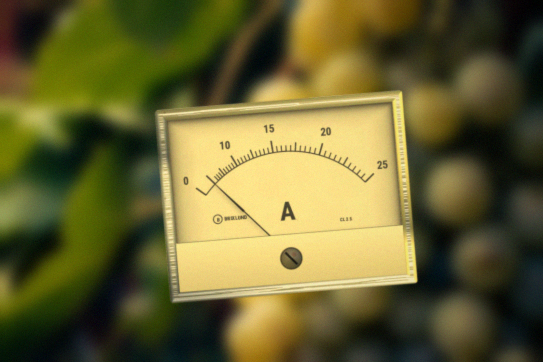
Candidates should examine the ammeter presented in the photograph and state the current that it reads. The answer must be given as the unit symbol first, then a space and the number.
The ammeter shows A 5
